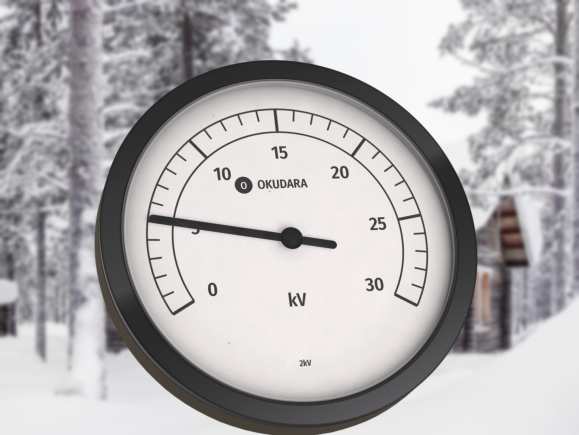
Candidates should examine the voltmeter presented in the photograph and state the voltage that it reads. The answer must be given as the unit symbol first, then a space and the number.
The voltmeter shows kV 5
